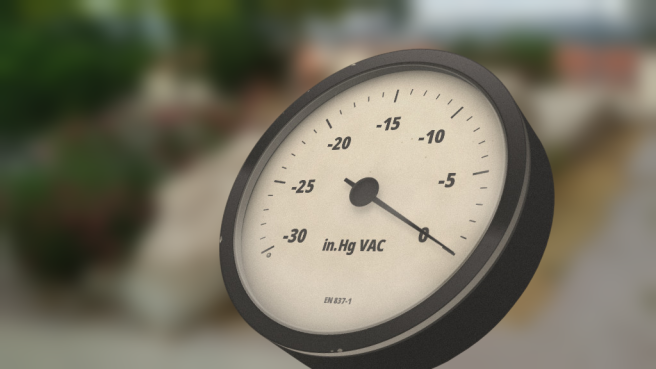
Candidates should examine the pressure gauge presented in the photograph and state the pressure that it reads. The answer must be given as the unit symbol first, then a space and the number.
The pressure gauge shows inHg 0
